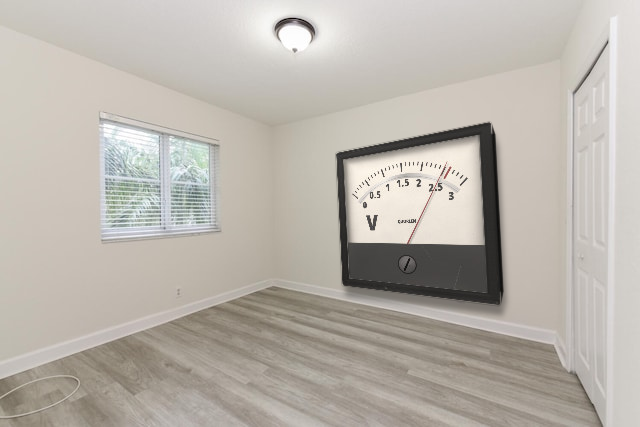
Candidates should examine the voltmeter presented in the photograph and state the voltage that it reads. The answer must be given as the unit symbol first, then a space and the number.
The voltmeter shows V 2.5
